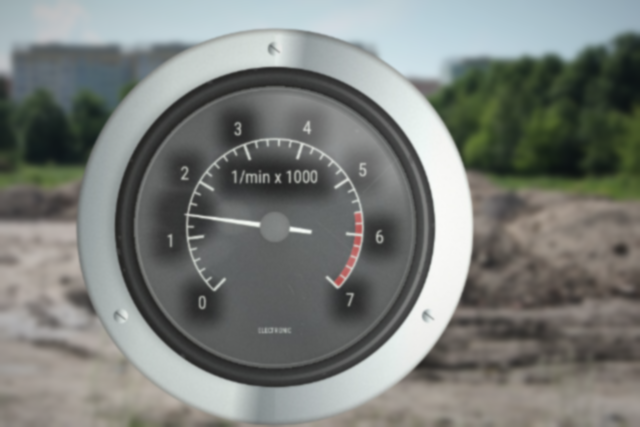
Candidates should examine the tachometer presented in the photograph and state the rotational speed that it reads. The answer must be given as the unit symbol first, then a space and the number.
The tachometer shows rpm 1400
